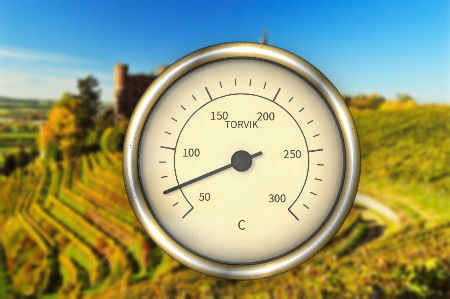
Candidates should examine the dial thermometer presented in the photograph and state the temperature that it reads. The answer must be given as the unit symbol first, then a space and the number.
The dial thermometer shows °C 70
